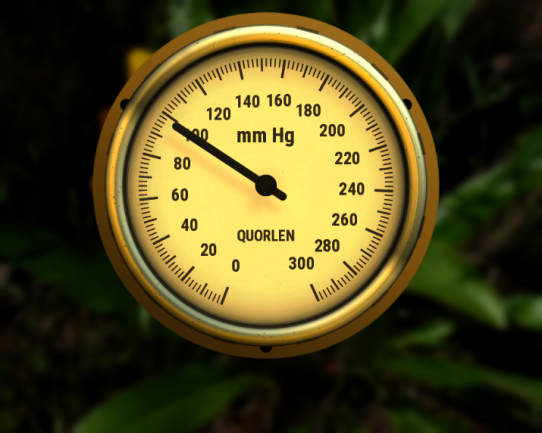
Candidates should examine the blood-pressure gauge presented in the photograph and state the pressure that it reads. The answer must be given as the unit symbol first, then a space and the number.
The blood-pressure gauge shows mmHg 98
